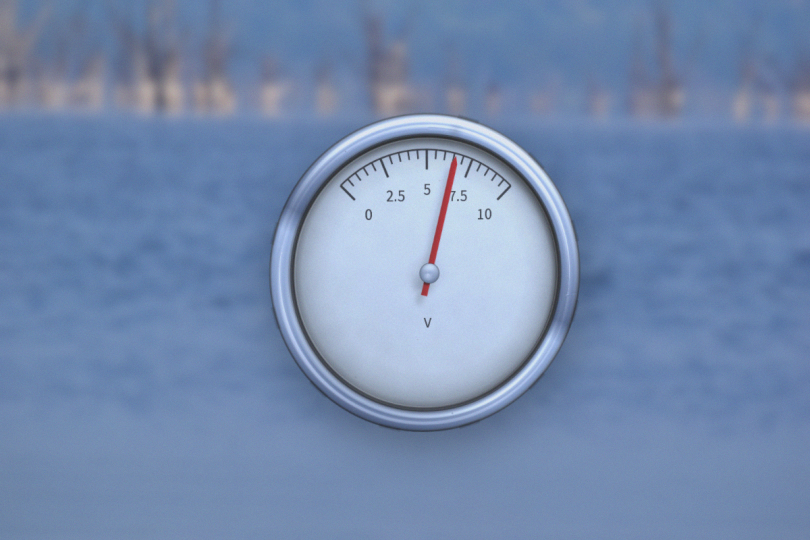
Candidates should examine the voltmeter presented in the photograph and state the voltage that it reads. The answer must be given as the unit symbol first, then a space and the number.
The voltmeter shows V 6.5
